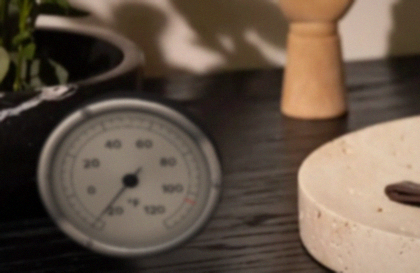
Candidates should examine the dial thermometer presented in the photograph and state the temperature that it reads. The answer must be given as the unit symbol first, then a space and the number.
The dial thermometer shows °F -16
